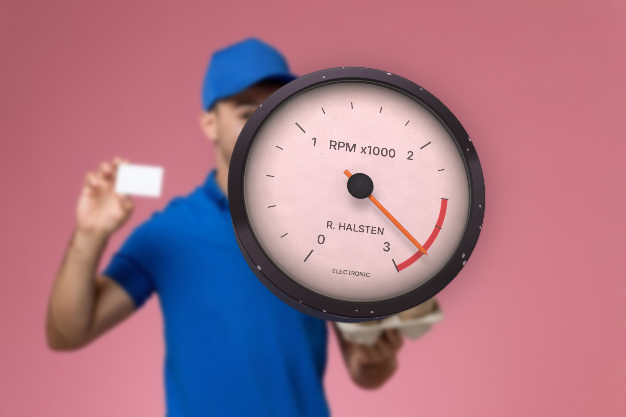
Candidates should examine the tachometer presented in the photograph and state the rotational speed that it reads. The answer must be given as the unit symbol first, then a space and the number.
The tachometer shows rpm 2800
